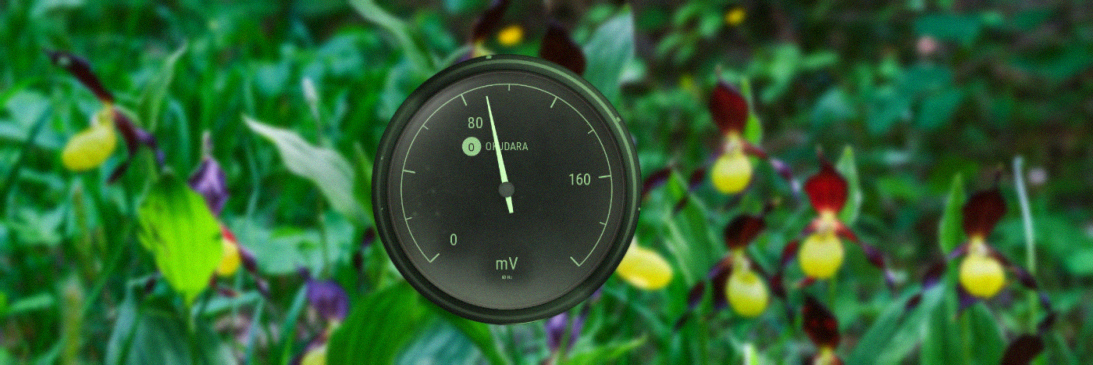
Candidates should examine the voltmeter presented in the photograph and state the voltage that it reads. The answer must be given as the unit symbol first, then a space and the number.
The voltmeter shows mV 90
